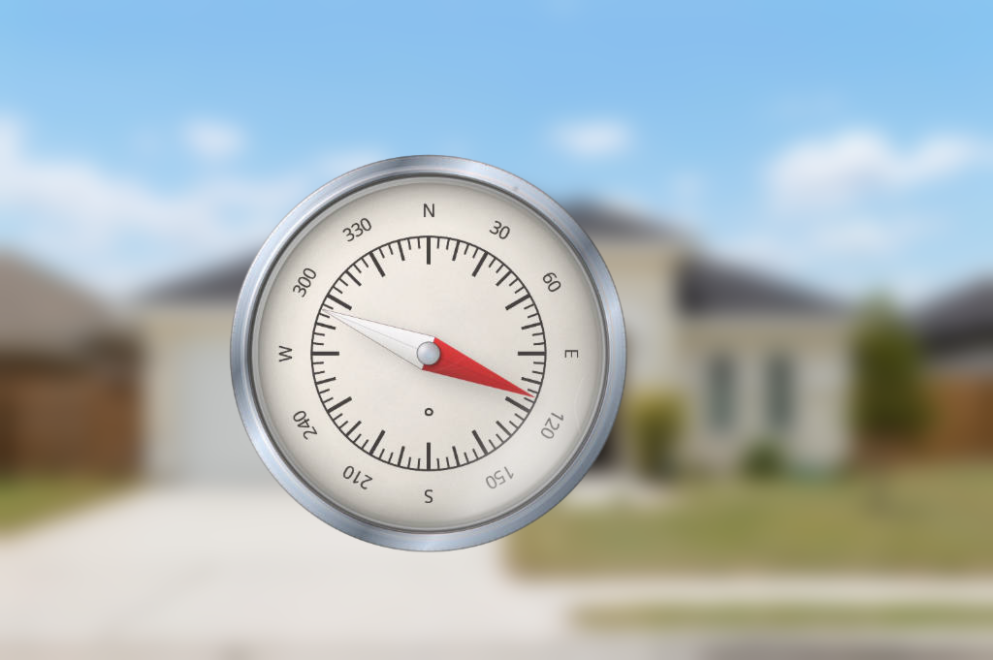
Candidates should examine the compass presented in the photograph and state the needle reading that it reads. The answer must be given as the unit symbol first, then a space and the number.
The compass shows ° 112.5
